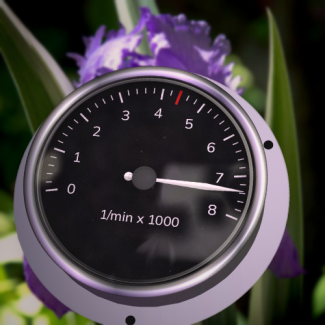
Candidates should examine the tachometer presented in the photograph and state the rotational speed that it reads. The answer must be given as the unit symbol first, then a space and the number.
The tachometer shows rpm 7400
